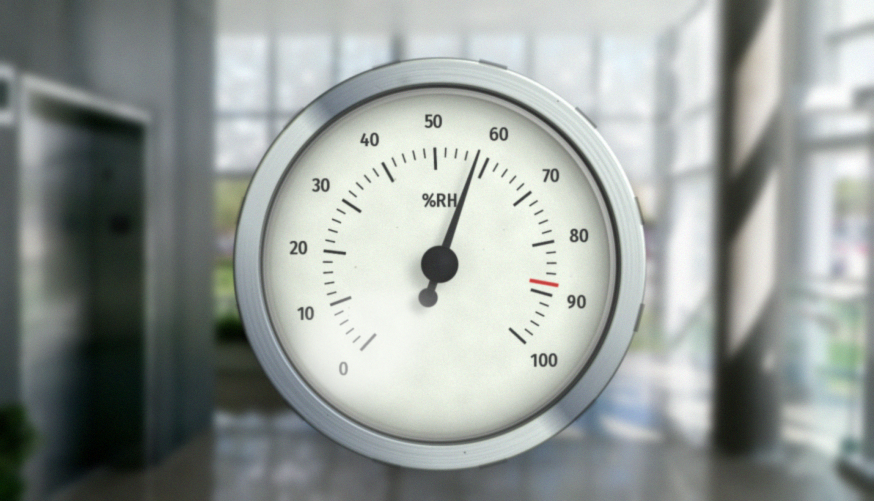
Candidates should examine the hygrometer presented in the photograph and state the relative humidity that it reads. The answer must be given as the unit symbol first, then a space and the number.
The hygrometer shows % 58
